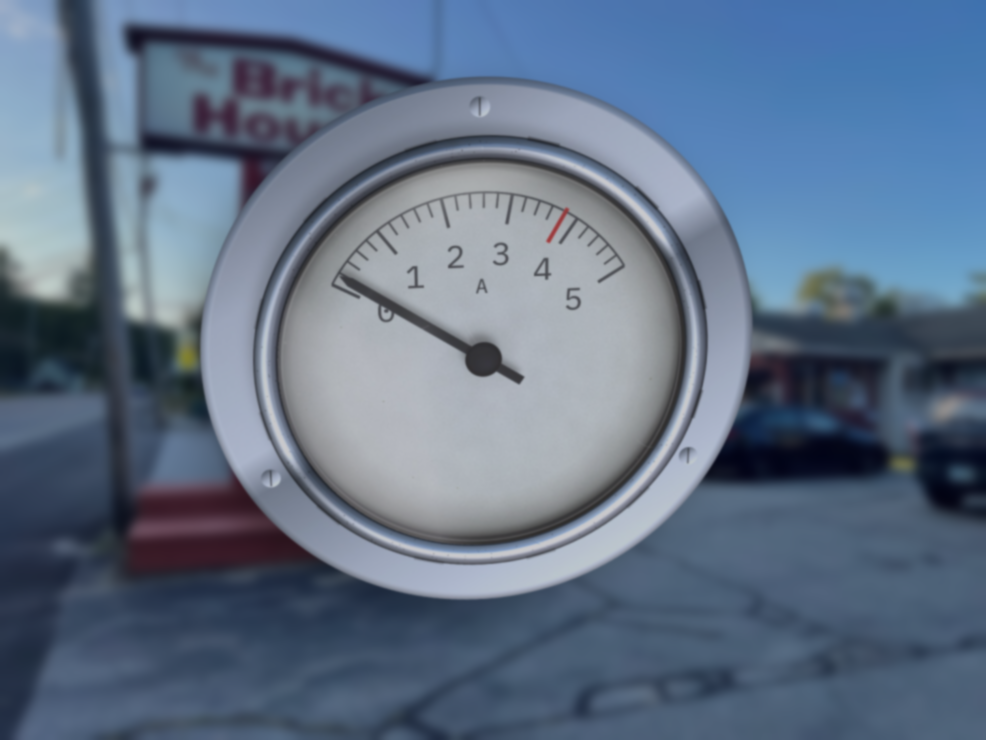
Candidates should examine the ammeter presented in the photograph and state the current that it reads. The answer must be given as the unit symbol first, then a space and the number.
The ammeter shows A 0.2
